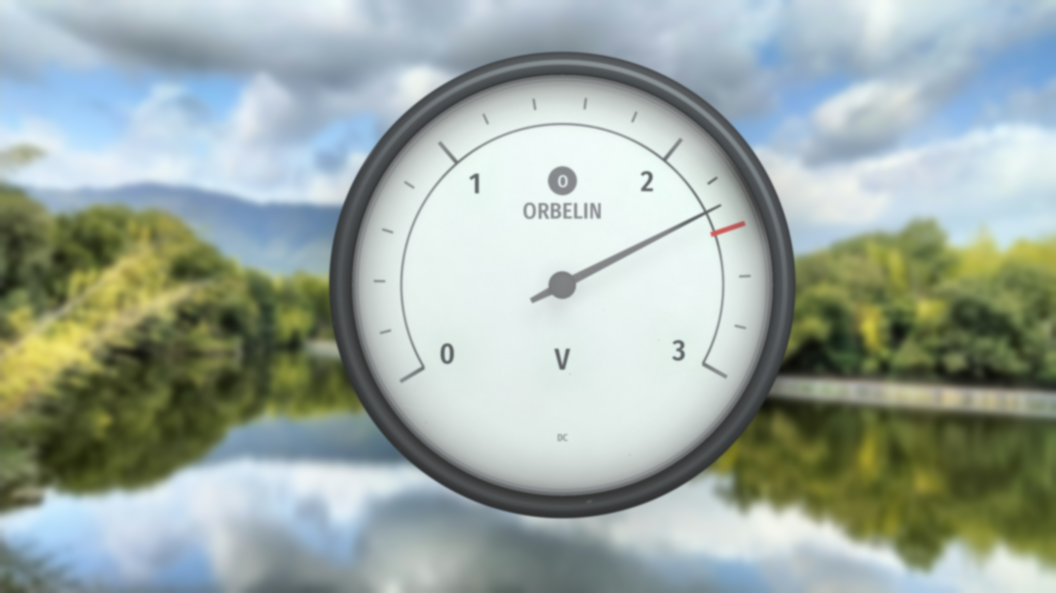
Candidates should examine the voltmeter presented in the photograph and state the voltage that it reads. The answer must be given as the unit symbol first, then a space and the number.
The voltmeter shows V 2.3
